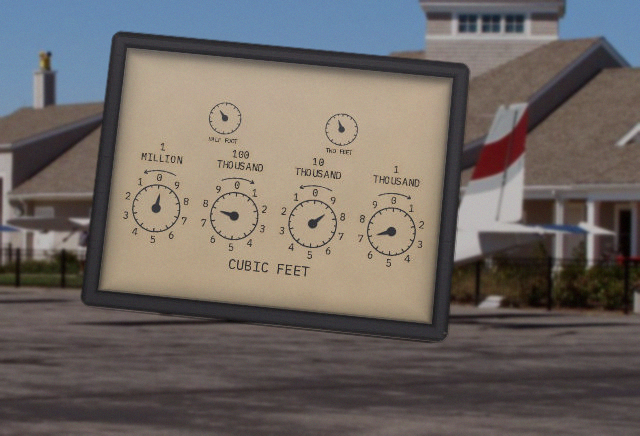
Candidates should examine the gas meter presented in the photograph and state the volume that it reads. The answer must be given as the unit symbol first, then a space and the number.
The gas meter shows ft³ 978700
